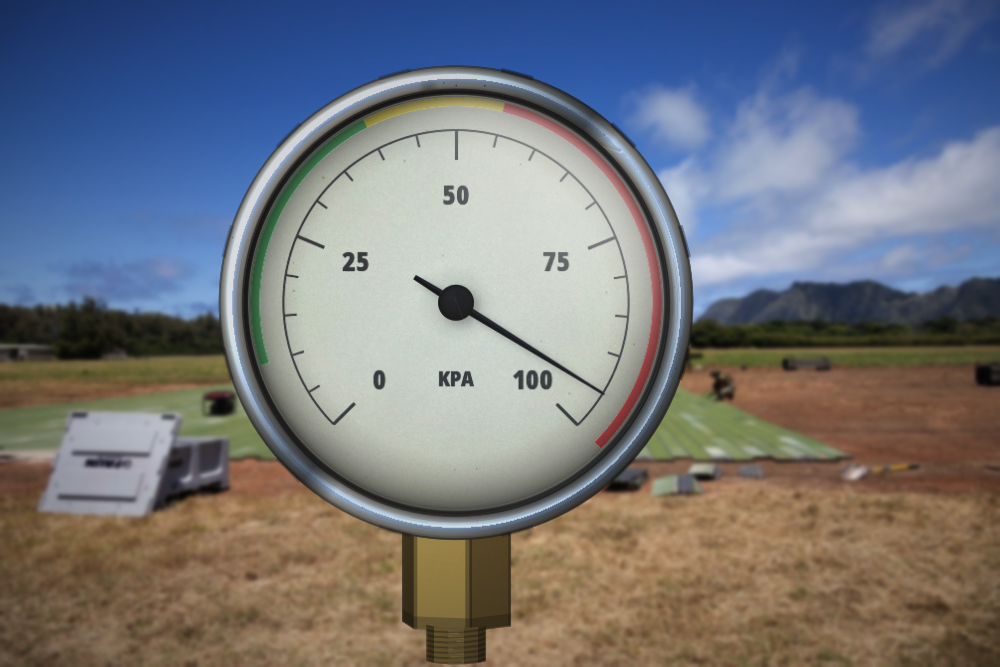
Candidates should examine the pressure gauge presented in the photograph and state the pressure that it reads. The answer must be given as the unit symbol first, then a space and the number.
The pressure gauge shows kPa 95
